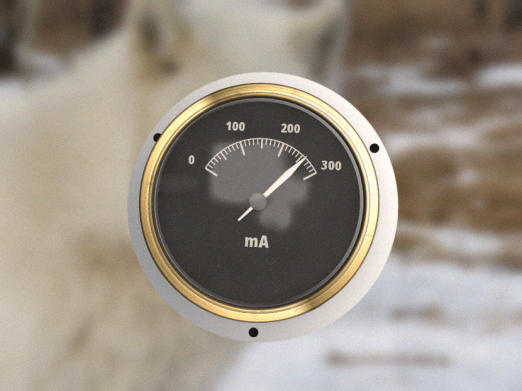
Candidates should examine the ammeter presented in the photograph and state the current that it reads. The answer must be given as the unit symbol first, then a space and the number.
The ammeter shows mA 260
